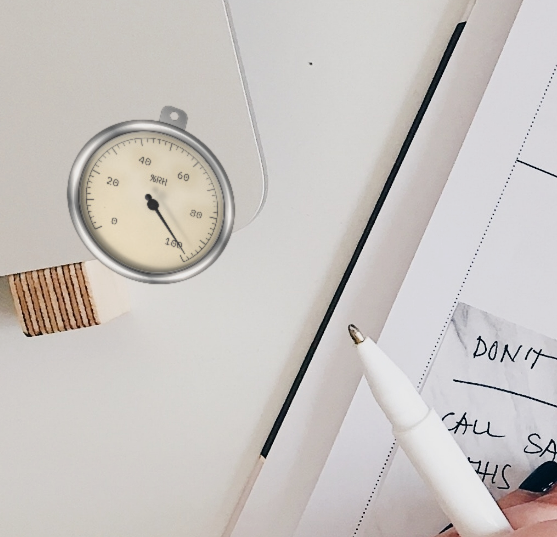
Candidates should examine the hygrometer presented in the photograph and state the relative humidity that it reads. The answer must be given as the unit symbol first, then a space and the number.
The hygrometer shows % 98
